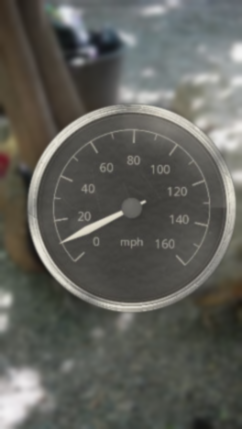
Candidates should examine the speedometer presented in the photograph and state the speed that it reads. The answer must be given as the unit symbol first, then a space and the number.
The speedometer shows mph 10
